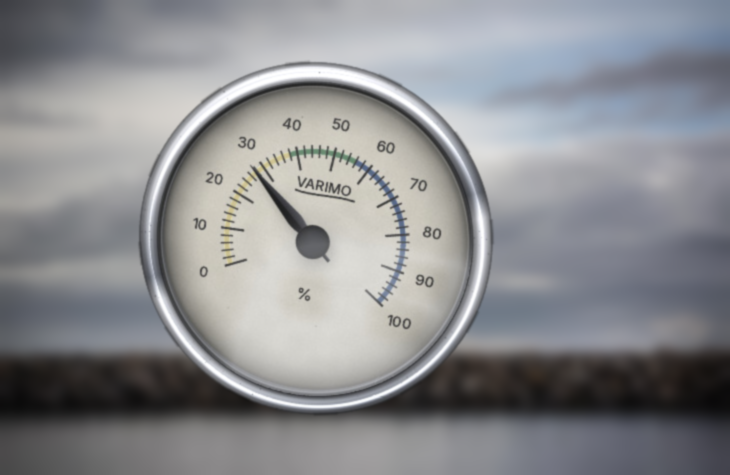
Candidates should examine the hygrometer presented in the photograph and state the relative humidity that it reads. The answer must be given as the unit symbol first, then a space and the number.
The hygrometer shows % 28
